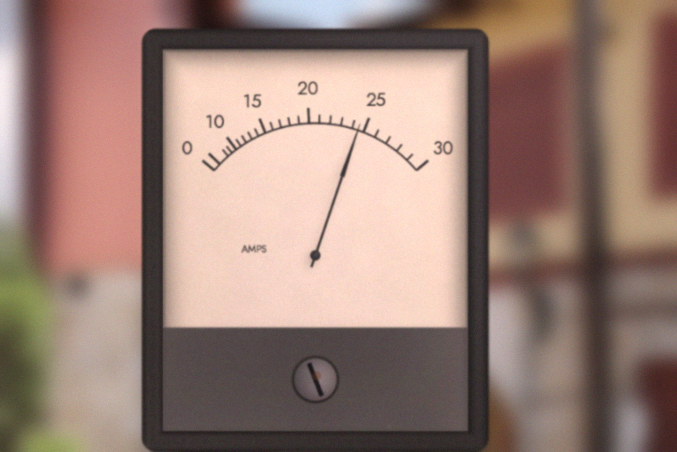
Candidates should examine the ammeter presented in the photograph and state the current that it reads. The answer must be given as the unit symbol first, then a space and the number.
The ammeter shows A 24.5
